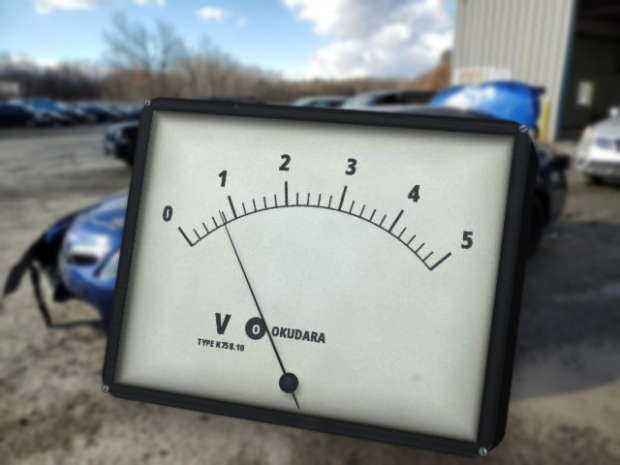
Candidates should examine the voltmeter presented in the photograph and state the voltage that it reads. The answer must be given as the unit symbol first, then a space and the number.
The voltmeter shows V 0.8
